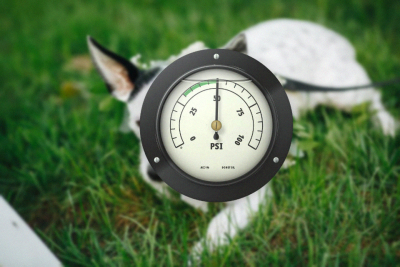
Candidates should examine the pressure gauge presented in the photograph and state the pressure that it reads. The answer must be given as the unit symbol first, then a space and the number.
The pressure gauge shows psi 50
